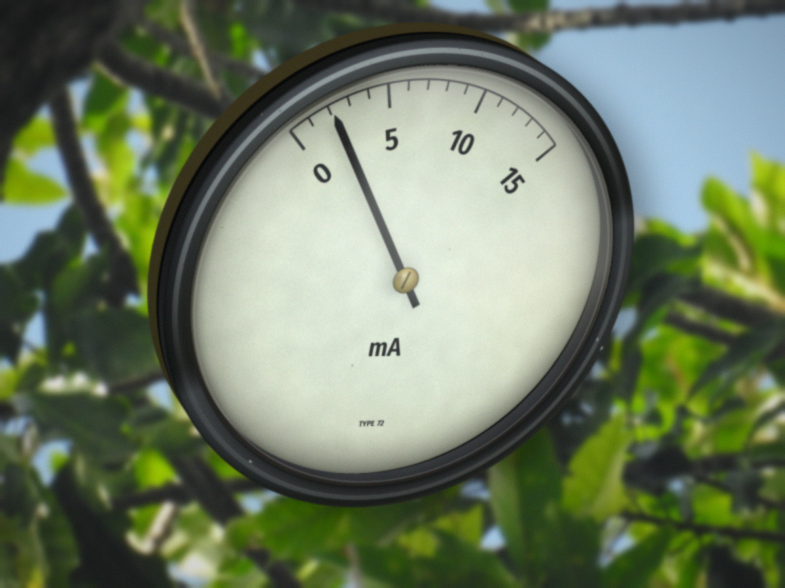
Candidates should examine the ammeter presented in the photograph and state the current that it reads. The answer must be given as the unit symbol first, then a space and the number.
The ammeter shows mA 2
